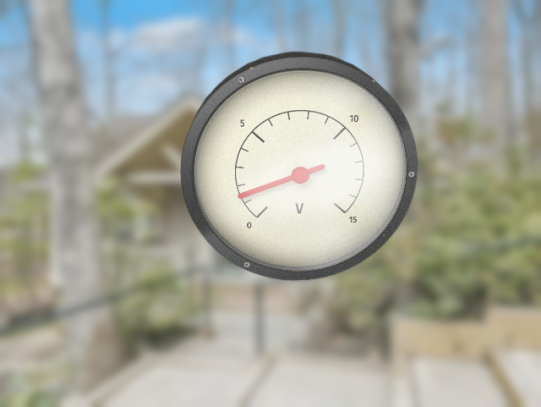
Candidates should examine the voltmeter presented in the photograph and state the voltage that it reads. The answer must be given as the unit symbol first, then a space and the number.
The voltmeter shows V 1.5
